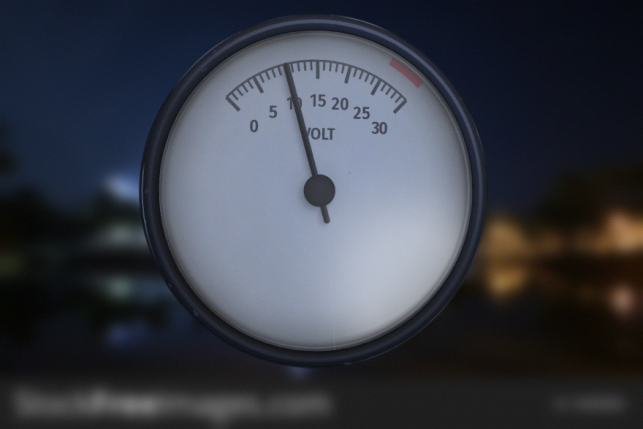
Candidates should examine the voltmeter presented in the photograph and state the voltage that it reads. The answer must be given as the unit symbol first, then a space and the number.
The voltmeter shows V 10
